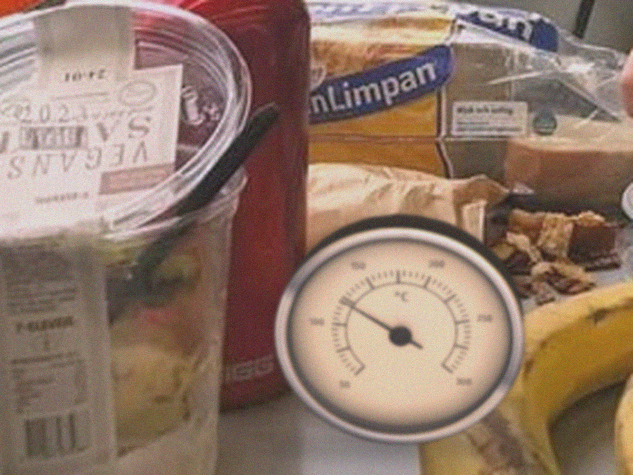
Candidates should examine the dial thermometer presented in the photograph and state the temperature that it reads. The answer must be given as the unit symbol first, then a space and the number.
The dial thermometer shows °C 125
